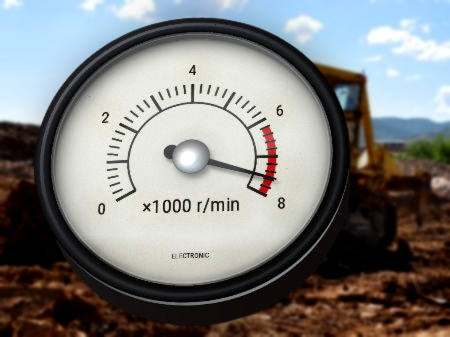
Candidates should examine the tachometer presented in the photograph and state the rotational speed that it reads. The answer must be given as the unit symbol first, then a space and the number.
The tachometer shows rpm 7600
